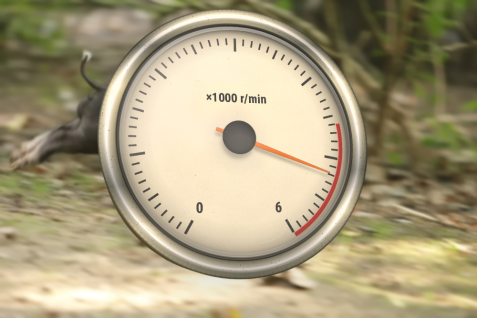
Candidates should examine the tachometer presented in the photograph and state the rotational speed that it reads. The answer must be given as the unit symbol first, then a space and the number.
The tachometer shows rpm 5200
